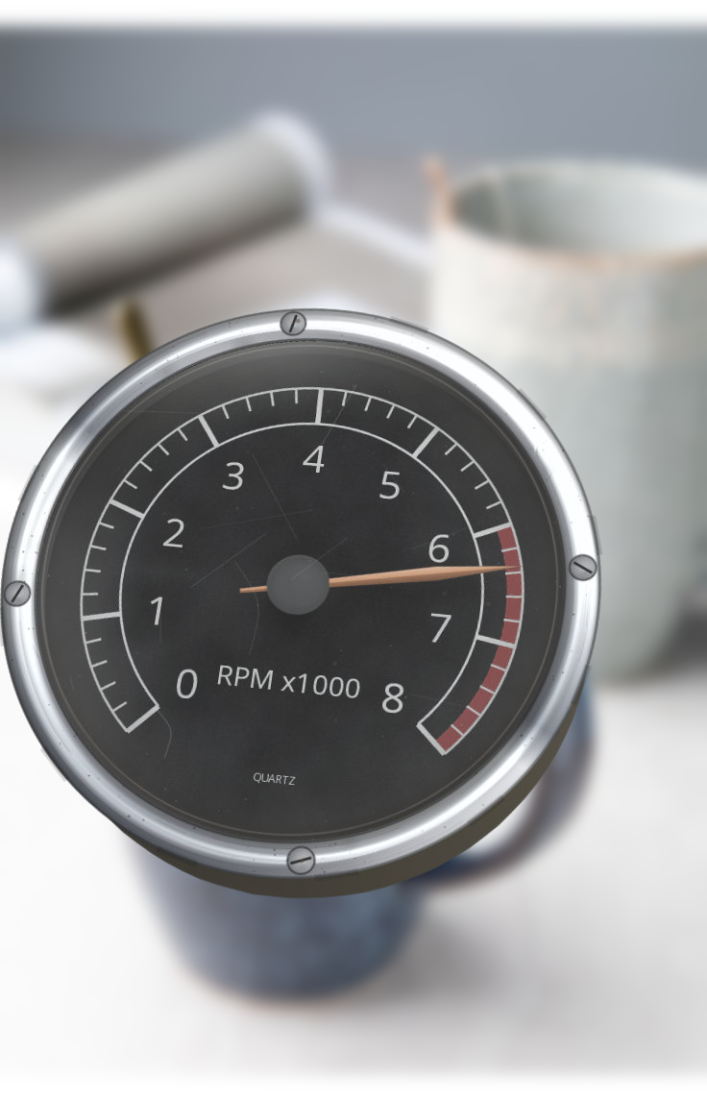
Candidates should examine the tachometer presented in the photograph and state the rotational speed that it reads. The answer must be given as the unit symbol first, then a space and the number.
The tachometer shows rpm 6400
